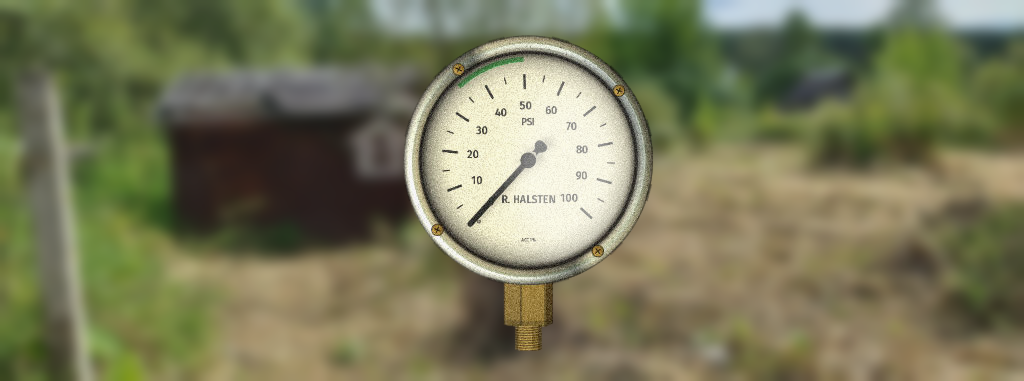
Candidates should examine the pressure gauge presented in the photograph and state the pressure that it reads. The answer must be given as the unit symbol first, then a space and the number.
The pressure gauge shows psi 0
